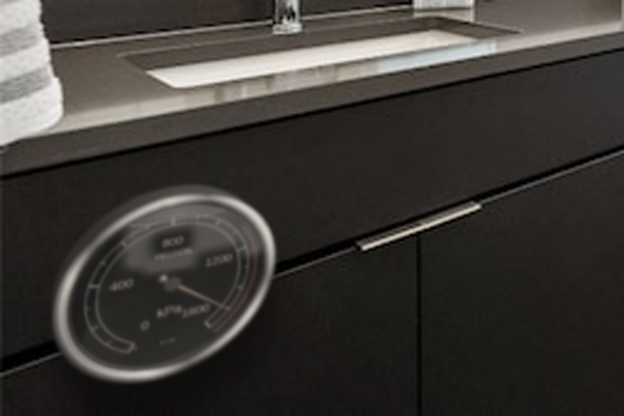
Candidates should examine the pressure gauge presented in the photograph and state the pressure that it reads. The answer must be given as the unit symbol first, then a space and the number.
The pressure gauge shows kPa 1500
